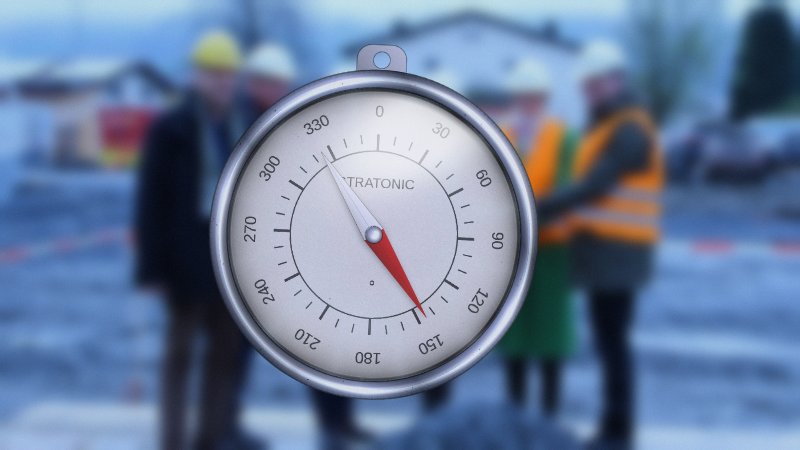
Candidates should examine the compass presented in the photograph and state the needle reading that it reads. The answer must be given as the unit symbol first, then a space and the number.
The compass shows ° 145
